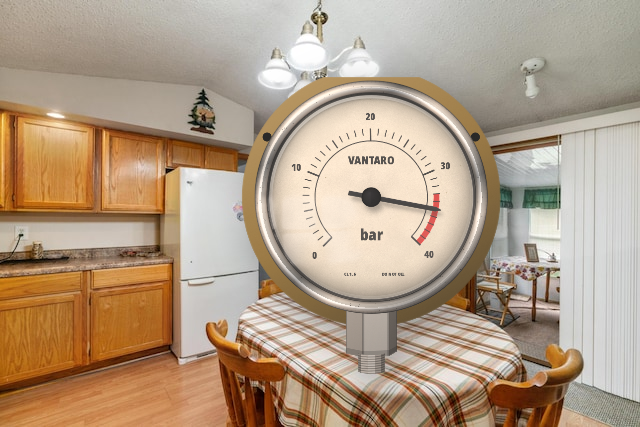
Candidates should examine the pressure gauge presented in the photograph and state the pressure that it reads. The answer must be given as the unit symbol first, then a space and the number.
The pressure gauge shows bar 35
